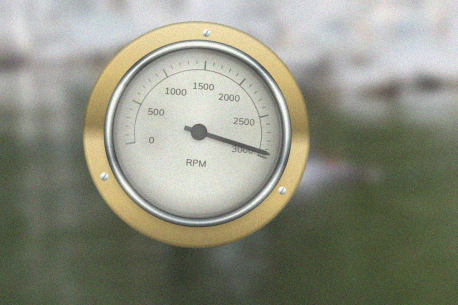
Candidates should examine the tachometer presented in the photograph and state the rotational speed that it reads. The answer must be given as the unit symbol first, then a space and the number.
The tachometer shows rpm 2950
